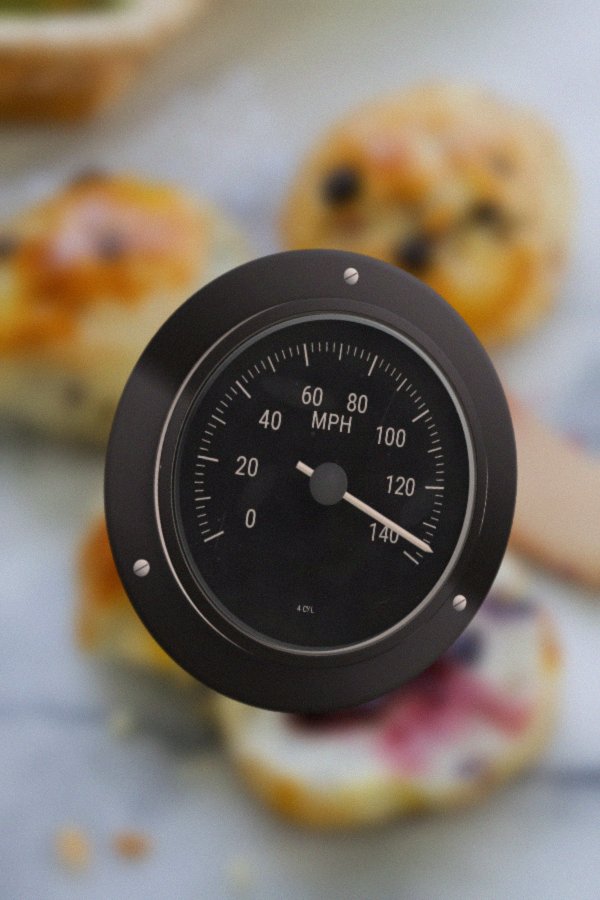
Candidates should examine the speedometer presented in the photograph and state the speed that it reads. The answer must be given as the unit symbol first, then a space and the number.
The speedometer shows mph 136
